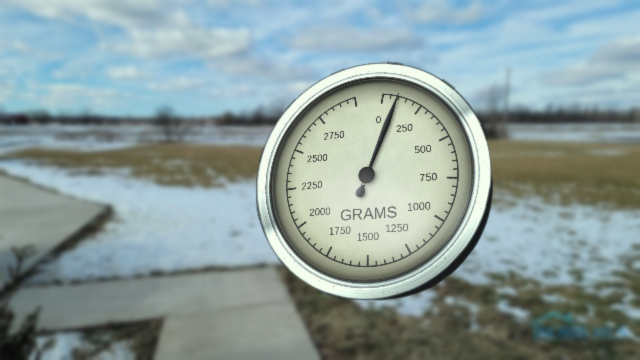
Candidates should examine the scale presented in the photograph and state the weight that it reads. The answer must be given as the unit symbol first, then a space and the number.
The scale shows g 100
